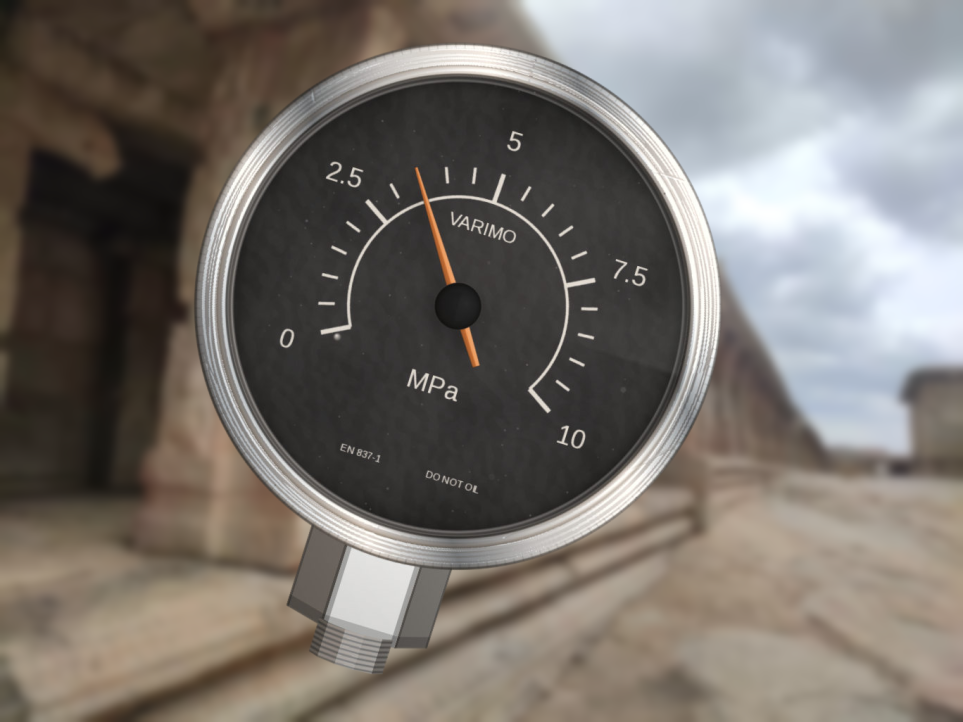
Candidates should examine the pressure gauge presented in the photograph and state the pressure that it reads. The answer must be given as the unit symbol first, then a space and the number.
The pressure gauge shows MPa 3.5
